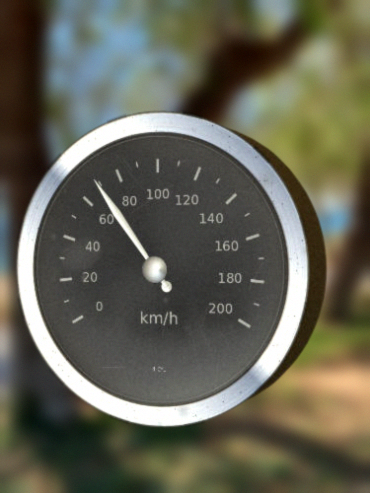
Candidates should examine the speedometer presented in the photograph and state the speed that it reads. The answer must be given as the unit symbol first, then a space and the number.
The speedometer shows km/h 70
